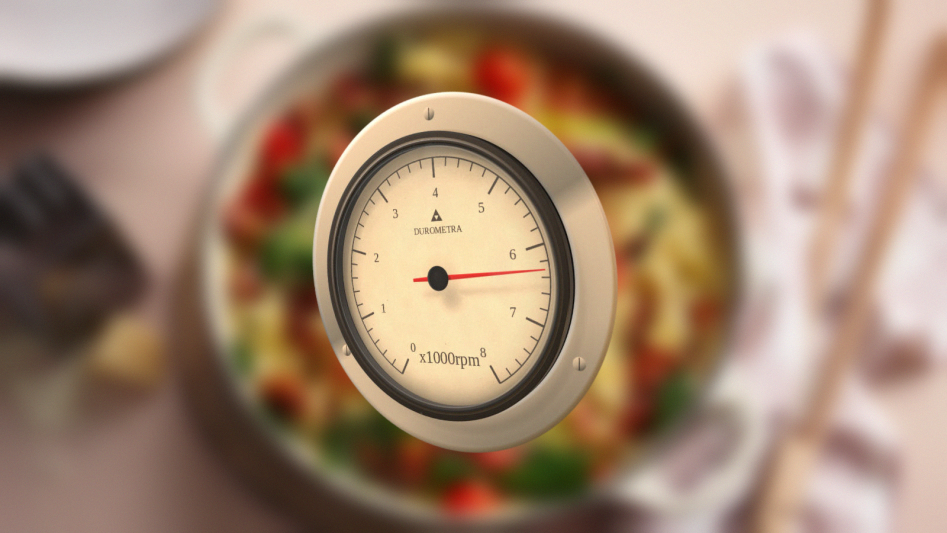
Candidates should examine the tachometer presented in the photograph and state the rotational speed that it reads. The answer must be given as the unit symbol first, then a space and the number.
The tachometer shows rpm 6300
